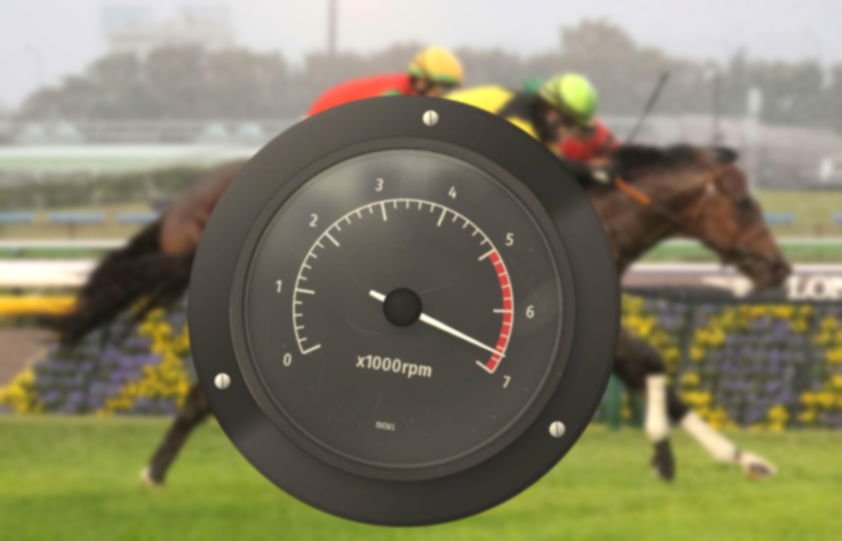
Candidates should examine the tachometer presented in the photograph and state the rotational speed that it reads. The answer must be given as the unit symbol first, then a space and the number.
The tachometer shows rpm 6700
